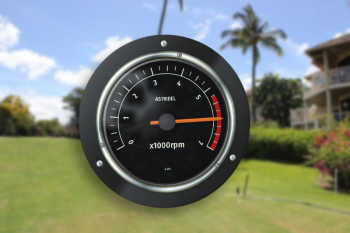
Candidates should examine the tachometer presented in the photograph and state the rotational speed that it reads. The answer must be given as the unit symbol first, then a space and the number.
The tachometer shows rpm 6000
